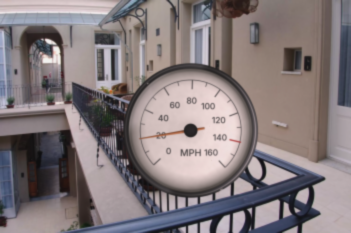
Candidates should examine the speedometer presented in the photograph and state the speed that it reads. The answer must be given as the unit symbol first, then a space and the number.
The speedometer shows mph 20
